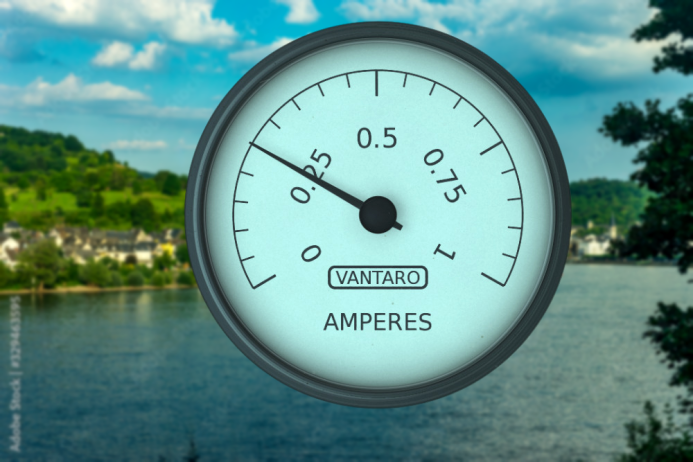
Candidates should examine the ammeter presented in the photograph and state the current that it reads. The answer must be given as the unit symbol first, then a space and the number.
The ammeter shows A 0.25
